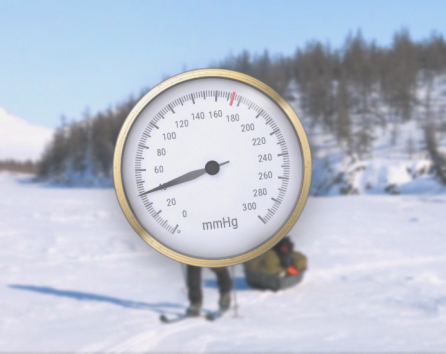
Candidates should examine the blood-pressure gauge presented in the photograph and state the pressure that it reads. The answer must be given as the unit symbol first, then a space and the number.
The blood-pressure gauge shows mmHg 40
